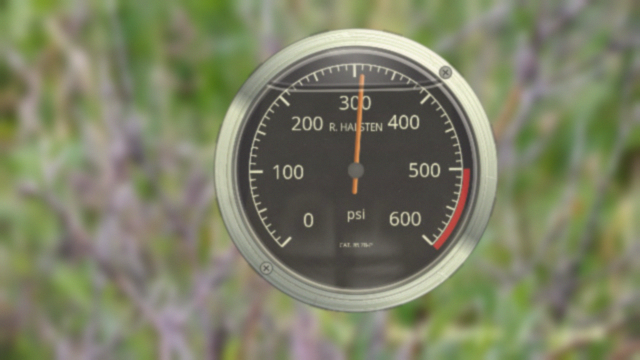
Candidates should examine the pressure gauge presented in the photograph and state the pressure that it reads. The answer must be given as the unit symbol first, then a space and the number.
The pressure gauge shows psi 310
